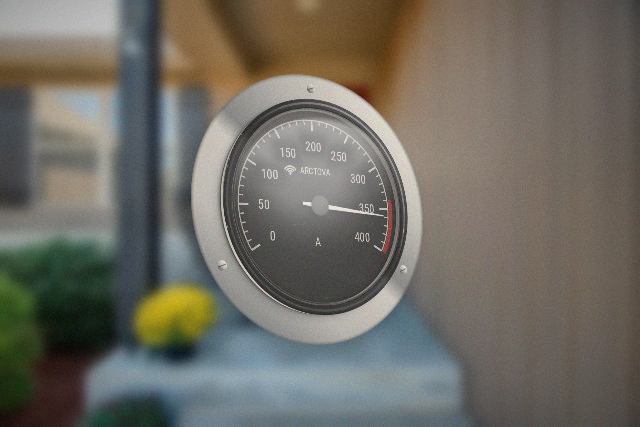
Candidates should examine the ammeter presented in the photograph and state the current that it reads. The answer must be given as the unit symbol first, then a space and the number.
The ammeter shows A 360
